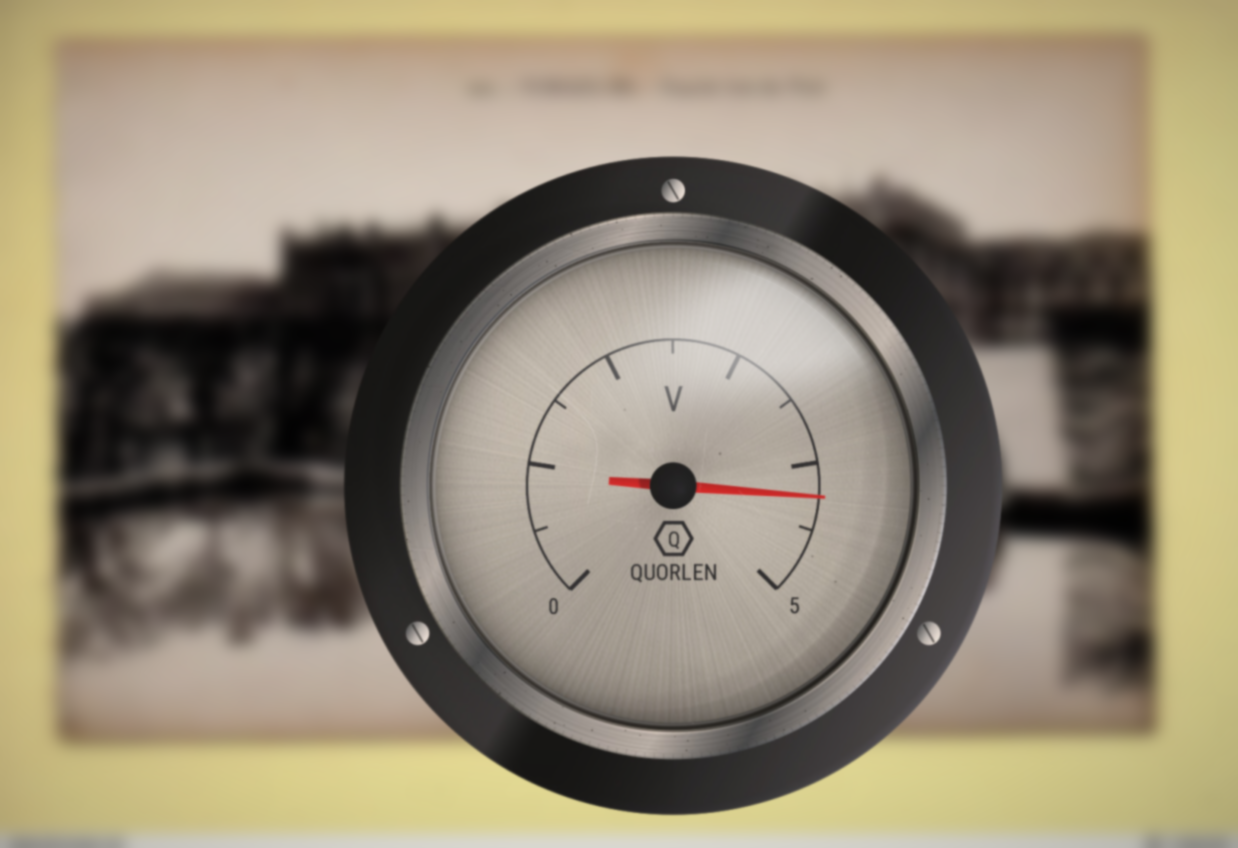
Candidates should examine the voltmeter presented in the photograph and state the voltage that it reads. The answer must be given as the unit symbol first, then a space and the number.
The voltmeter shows V 4.25
